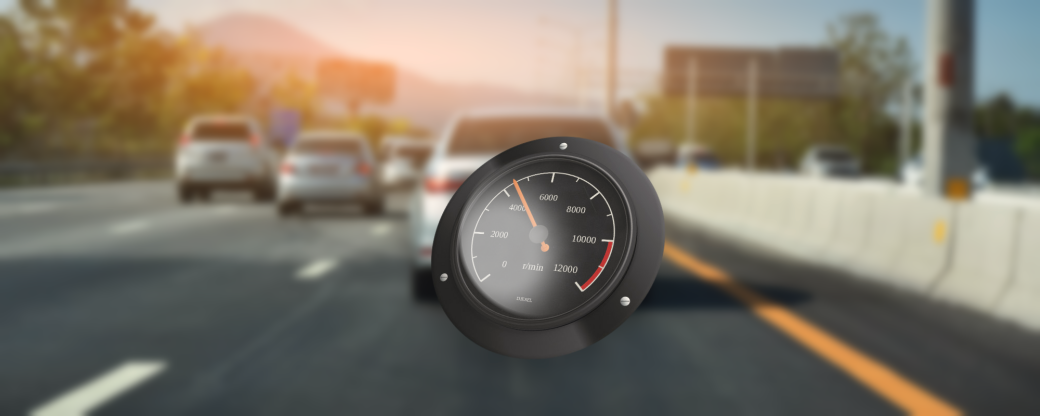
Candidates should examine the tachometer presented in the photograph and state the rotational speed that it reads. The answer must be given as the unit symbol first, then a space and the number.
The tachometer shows rpm 4500
